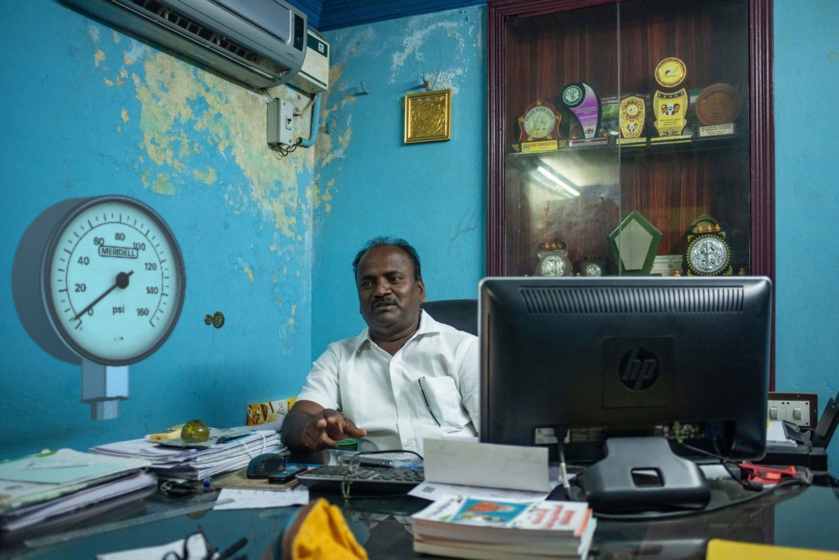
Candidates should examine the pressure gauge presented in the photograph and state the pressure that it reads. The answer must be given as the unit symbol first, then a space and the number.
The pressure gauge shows psi 5
